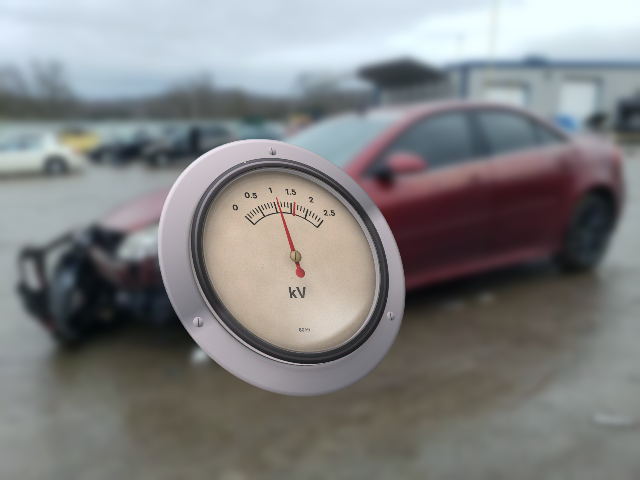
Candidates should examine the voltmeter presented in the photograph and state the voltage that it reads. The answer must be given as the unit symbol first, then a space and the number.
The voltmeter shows kV 1
